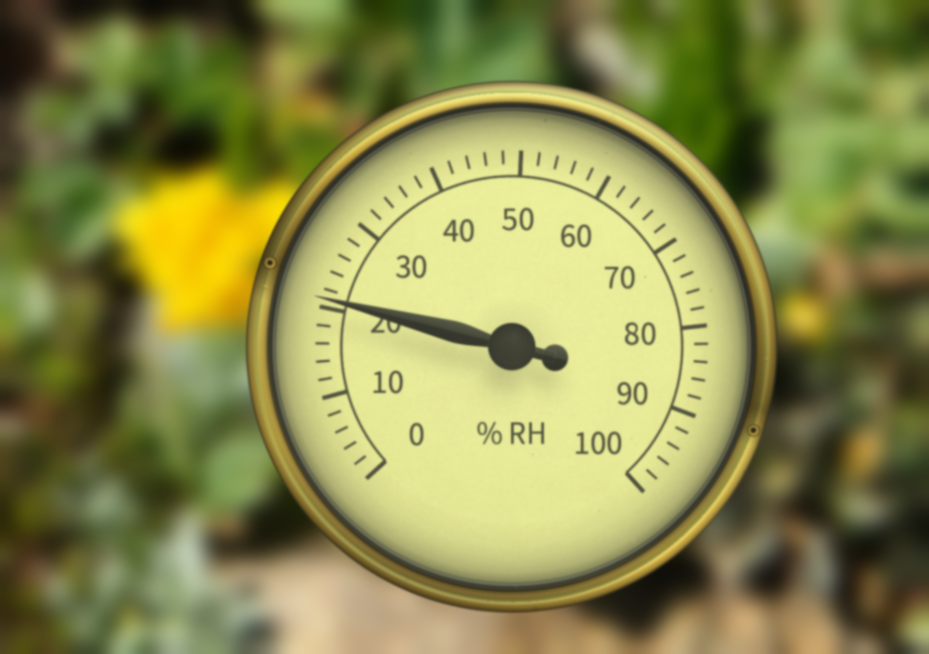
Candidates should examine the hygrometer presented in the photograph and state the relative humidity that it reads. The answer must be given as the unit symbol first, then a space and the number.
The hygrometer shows % 21
